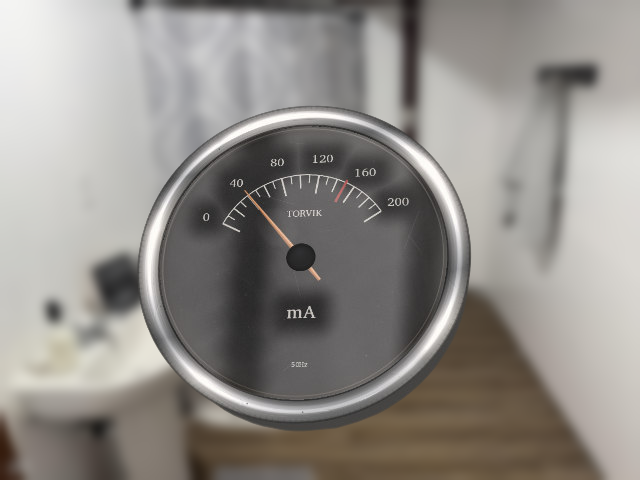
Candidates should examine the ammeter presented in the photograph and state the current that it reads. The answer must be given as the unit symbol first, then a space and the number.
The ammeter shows mA 40
